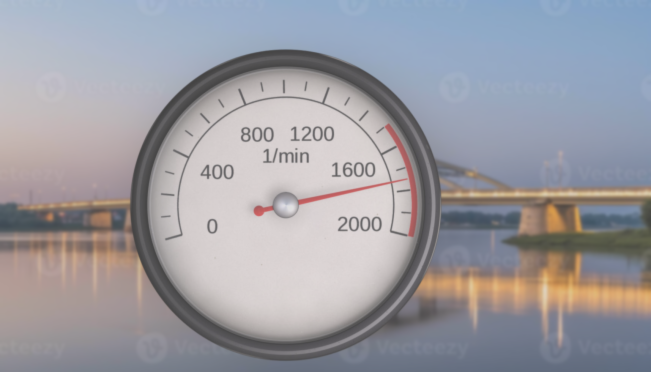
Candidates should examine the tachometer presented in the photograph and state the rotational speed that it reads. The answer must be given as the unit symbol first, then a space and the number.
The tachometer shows rpm 1750
